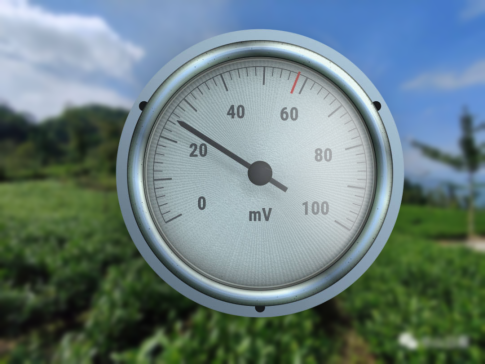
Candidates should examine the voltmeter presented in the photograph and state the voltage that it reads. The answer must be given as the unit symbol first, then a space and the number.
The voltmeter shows mV 25
